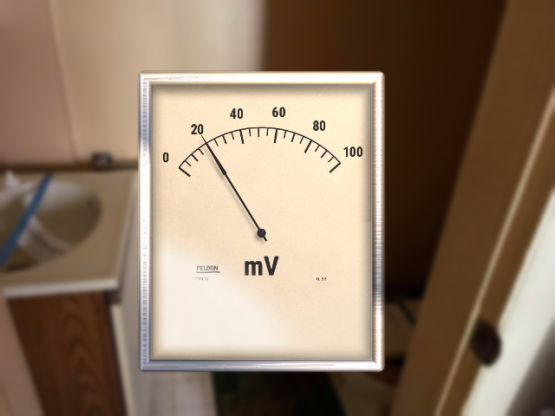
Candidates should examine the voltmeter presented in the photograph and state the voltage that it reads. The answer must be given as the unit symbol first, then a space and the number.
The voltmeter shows mV 20
